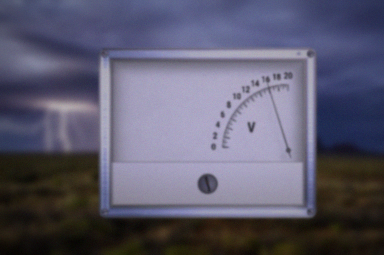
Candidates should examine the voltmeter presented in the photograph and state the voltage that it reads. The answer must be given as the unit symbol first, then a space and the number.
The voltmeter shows V 16
